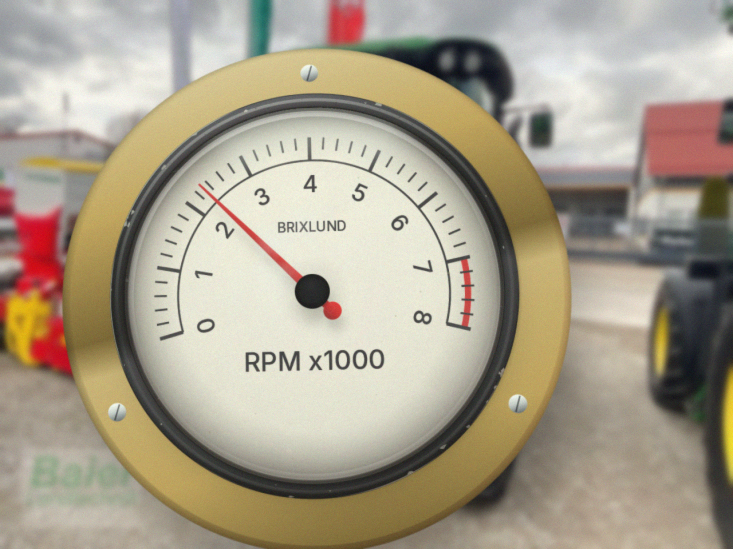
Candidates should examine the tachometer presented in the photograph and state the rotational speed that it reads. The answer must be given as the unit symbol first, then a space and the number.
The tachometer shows rpm 2300
